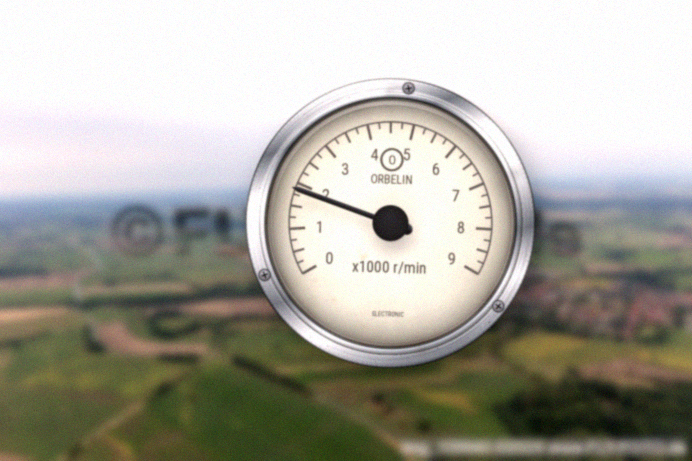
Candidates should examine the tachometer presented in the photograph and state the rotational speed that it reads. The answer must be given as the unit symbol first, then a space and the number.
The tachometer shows rpm 1875
